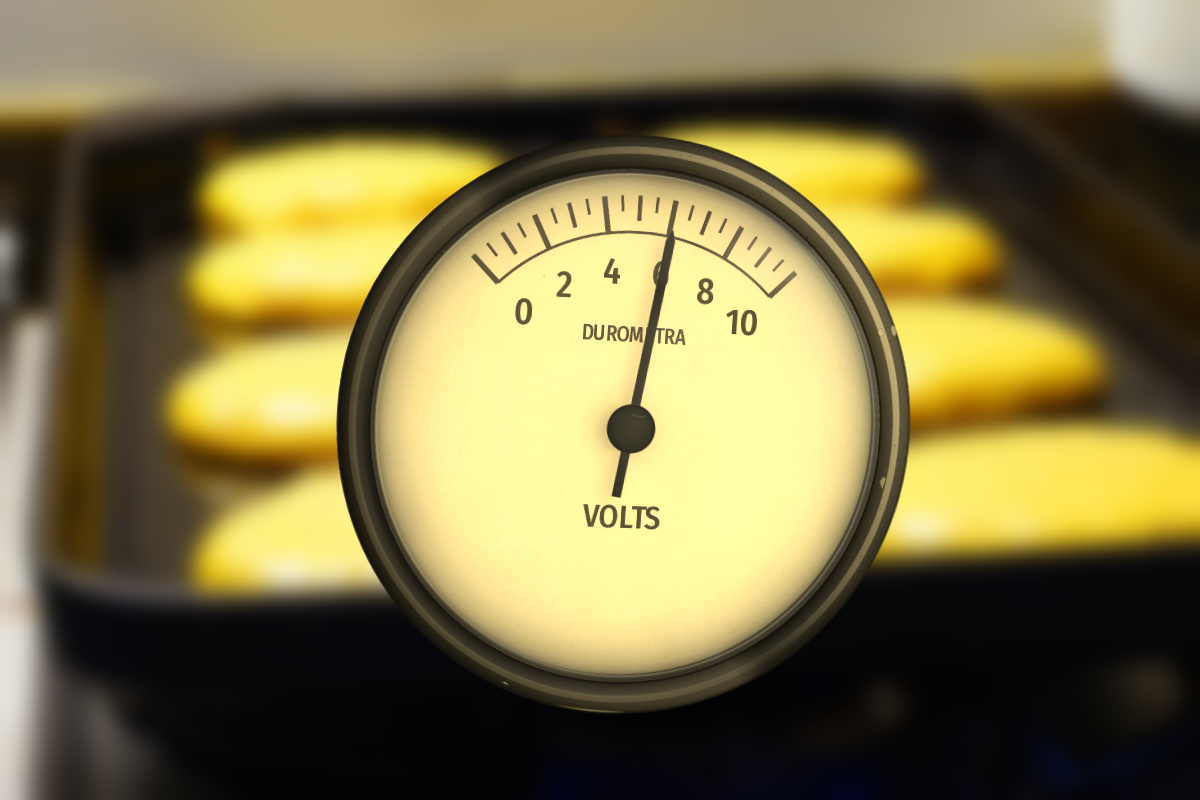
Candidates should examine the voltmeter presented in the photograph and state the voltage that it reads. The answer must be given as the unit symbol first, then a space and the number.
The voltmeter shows V 6
